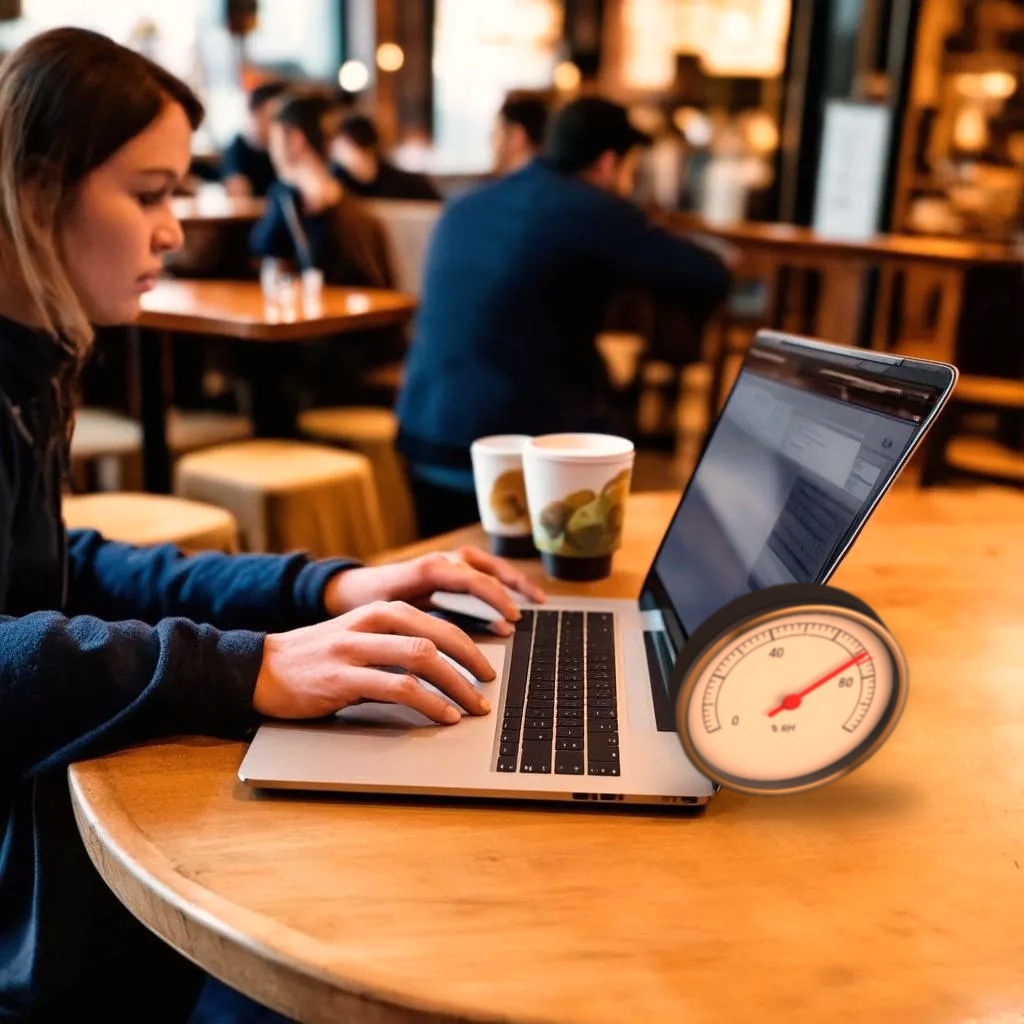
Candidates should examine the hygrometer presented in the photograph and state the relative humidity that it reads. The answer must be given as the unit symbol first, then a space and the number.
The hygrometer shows % 70
